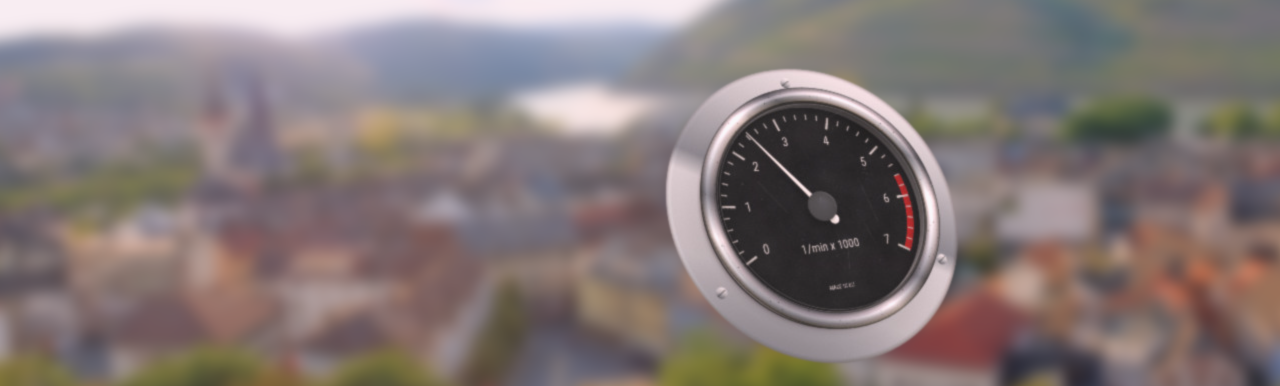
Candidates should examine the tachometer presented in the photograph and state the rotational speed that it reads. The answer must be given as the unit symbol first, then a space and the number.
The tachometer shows rpm 2400
